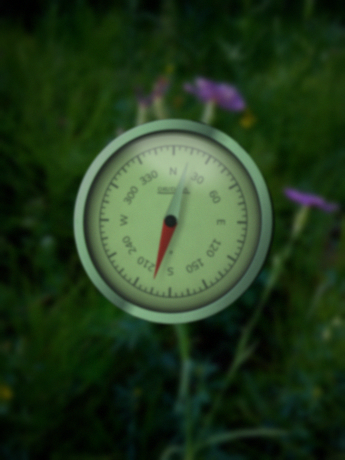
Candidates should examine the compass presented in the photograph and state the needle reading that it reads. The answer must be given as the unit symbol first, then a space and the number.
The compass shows ° 195
